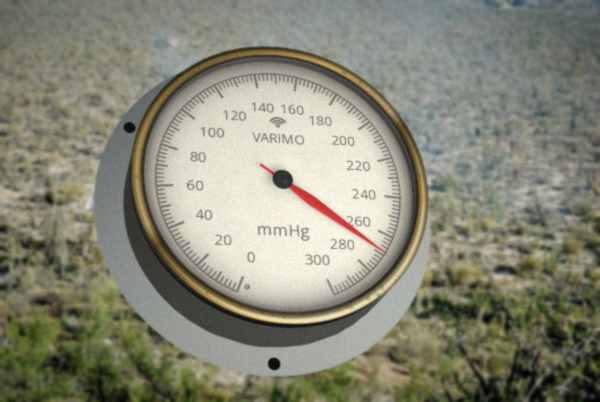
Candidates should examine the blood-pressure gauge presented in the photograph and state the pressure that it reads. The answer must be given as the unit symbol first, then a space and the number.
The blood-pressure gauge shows mmHg 270
